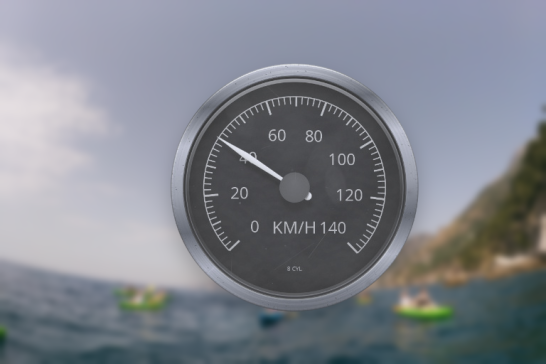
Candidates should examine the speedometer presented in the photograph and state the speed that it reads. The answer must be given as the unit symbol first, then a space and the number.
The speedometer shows km/h 40
